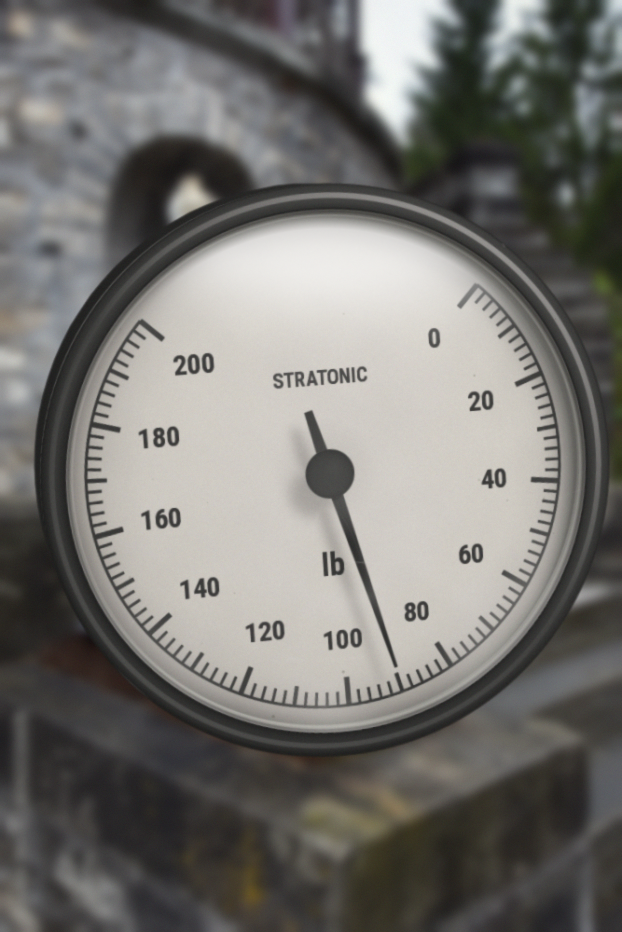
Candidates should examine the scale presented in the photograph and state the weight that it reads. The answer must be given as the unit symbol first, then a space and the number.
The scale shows lb 90
